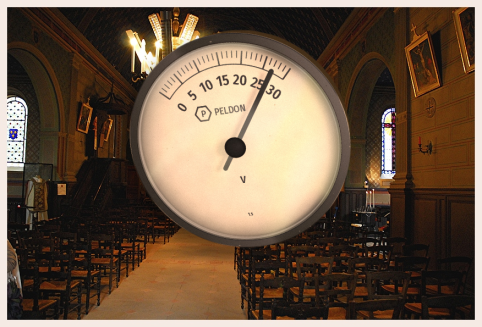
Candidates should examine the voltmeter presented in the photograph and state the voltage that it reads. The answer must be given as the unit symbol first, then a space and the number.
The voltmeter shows V 27
